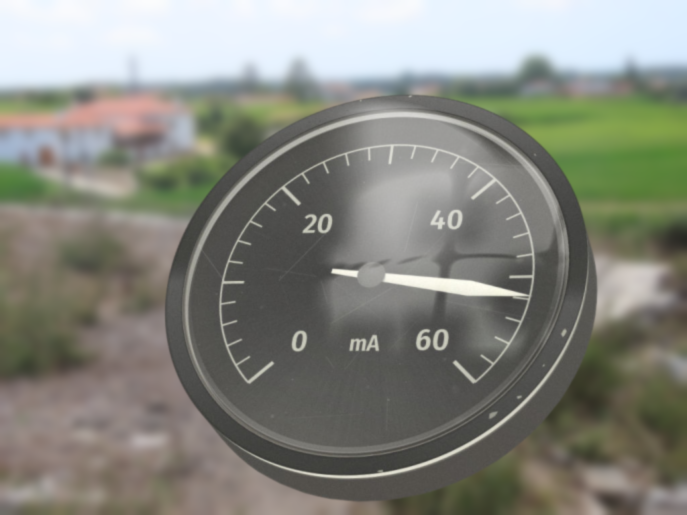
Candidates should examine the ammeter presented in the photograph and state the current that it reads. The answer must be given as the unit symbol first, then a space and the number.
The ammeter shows mA 52
